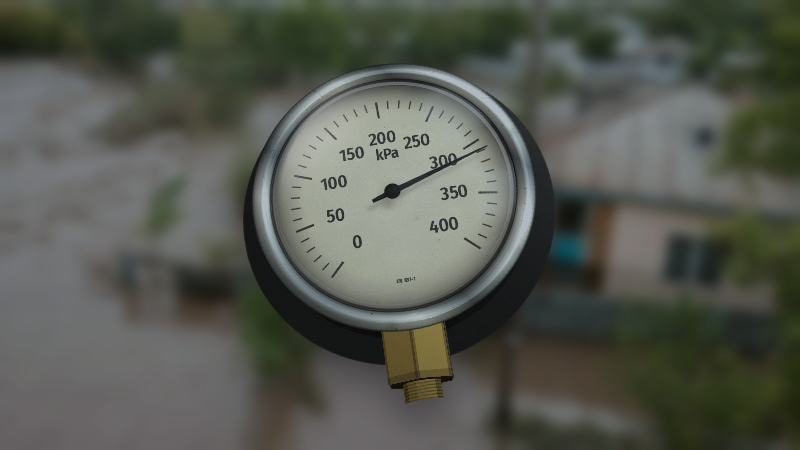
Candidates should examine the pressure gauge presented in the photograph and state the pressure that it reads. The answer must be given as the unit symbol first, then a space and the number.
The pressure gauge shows kPa 310
